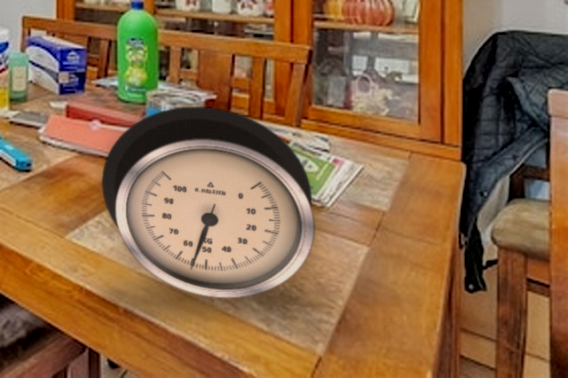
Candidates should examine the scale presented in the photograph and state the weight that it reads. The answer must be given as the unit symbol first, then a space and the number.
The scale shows kg 55
